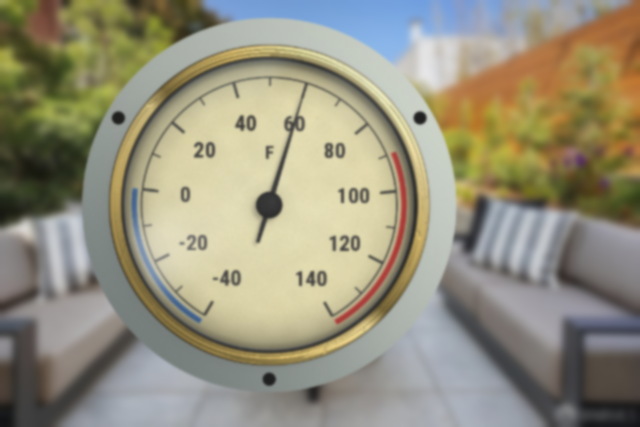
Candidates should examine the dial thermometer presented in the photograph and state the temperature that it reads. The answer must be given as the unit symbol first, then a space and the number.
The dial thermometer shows °F 60
